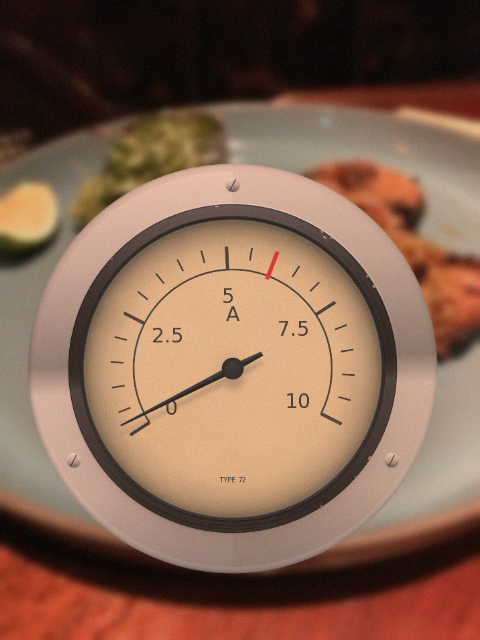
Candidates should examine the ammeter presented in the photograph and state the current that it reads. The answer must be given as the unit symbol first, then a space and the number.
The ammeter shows A 0.25
